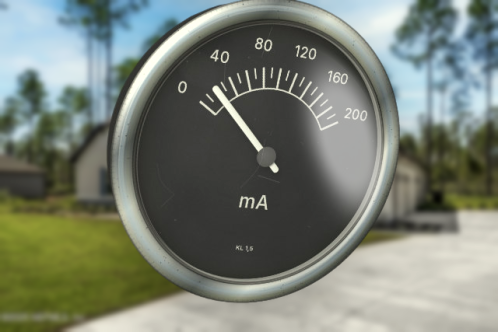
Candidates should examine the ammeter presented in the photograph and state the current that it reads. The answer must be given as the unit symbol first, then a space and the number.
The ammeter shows mA 20
